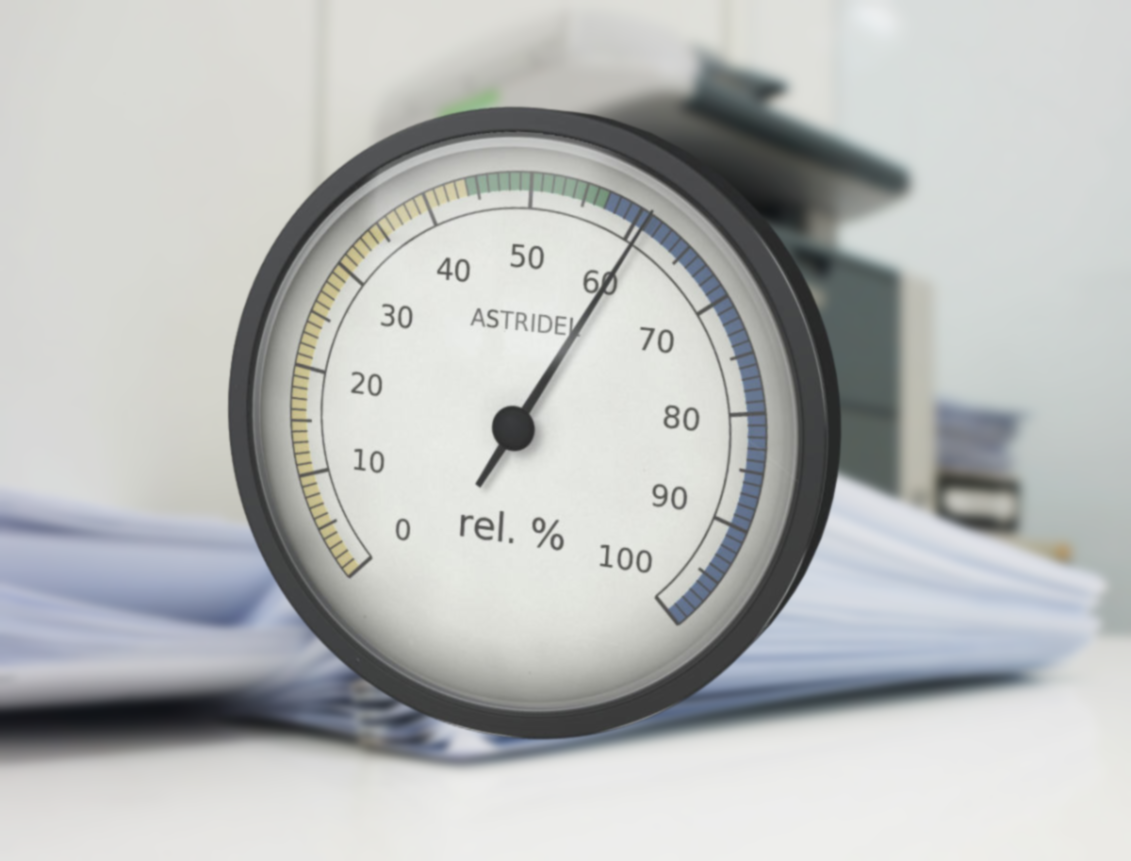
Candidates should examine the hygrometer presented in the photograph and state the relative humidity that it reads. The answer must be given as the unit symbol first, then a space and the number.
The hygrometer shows % 61
